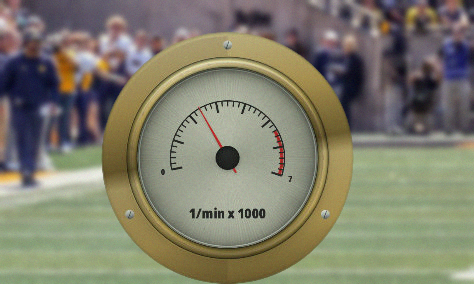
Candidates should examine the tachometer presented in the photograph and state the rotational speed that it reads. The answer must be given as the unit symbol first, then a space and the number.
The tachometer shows rpm 2400
